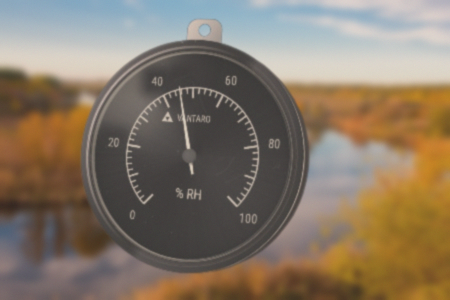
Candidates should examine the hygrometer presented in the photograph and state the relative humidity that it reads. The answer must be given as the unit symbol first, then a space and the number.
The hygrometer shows % 46
